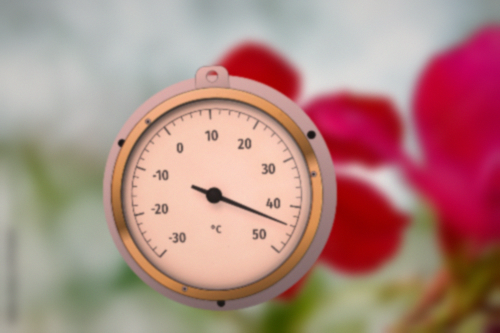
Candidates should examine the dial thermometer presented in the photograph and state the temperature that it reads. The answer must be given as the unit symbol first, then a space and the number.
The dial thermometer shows °C 44
